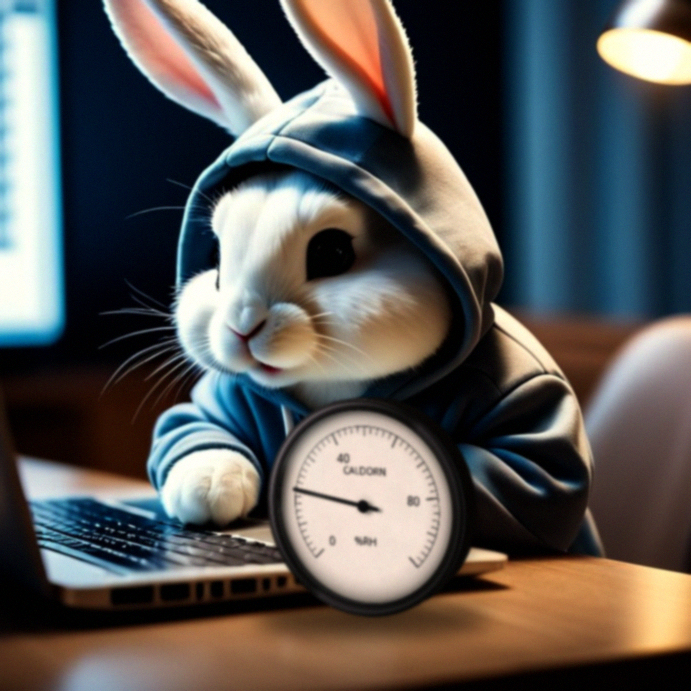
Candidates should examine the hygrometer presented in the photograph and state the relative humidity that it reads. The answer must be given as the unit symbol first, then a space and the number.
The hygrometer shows % 20
